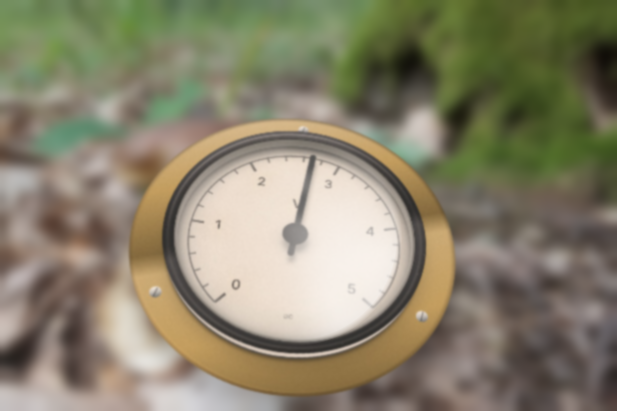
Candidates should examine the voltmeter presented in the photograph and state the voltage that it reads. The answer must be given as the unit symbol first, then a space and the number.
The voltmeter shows V 2.7
